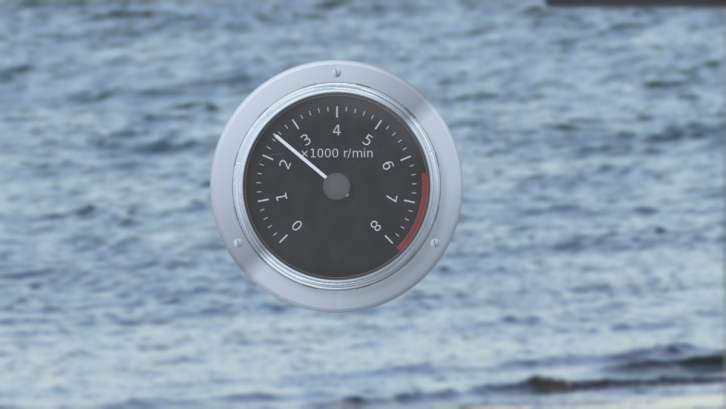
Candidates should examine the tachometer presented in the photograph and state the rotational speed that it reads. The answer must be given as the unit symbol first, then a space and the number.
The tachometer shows rpm 2500
